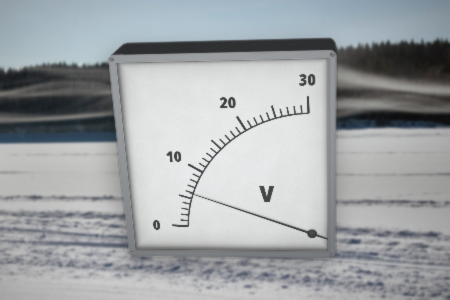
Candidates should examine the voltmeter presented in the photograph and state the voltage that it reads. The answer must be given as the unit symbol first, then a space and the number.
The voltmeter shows V 6
